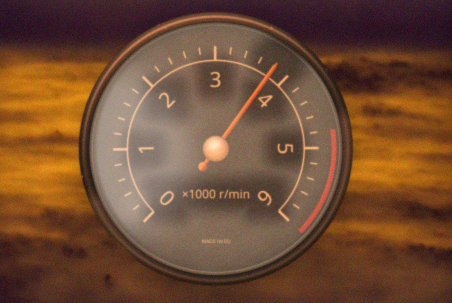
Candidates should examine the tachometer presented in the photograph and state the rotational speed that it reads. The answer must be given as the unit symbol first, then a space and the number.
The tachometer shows rpm 3800
